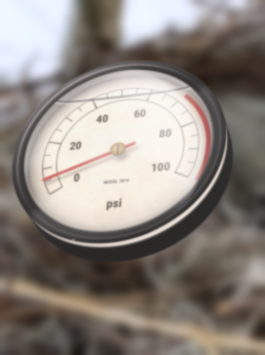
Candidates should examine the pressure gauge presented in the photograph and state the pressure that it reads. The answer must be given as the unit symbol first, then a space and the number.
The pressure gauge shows psi 5
